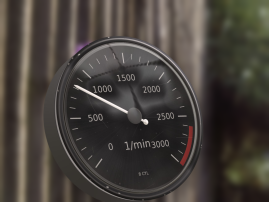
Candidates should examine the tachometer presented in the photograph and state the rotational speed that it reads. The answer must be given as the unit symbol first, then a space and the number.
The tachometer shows rpm 800
